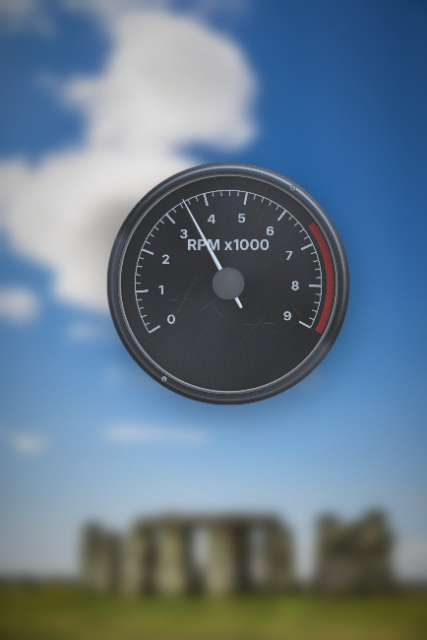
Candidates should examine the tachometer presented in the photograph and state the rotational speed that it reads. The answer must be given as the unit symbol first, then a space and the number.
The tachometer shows rpm 3500
